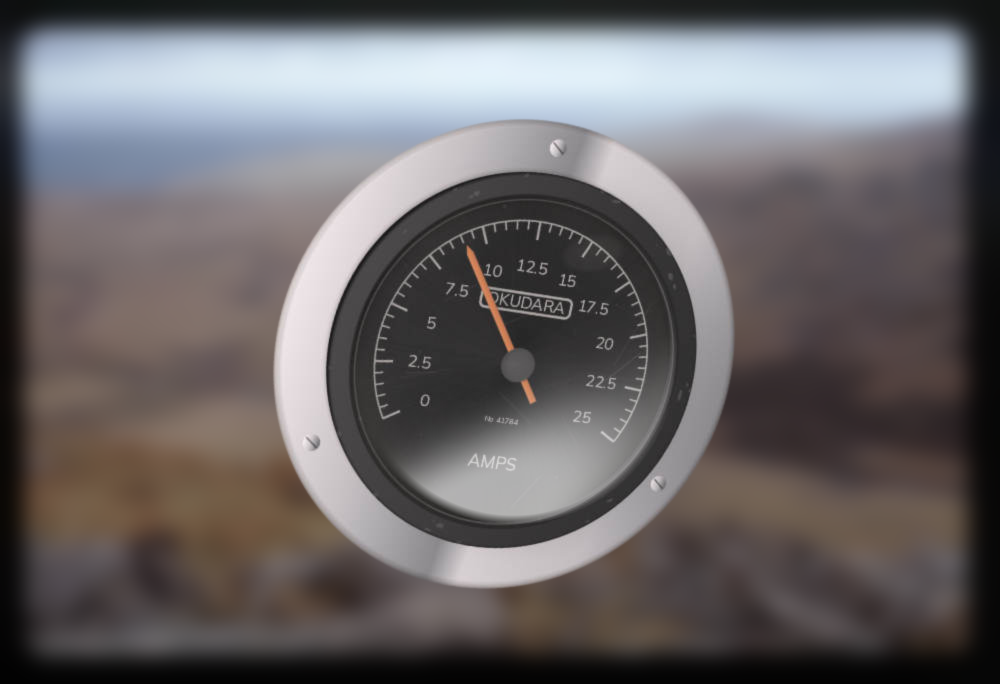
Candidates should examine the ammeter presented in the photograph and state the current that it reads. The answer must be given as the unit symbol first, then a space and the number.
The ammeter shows A 9
